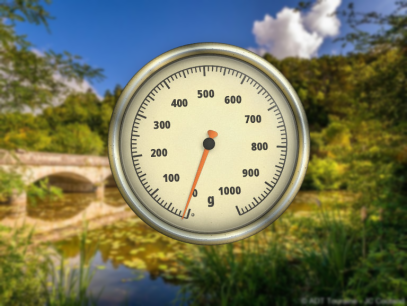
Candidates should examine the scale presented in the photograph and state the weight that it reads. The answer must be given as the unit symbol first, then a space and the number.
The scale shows g 10
